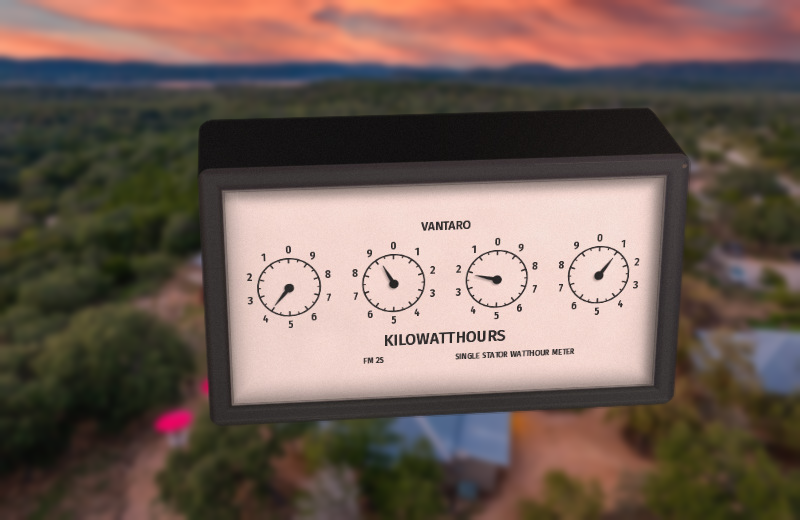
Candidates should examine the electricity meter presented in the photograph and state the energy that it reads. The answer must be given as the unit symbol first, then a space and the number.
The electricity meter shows kWh 3921
